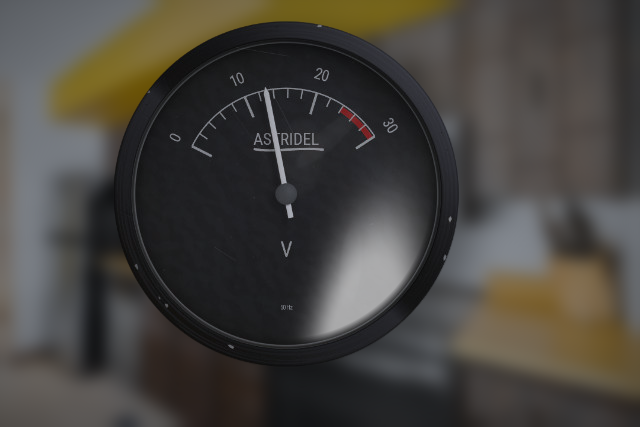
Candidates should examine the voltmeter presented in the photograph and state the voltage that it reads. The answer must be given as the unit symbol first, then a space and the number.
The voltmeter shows V 13
